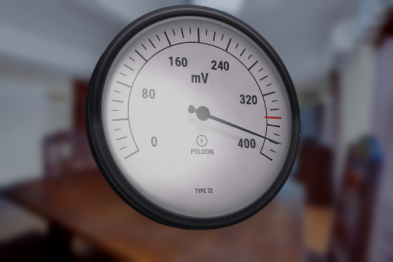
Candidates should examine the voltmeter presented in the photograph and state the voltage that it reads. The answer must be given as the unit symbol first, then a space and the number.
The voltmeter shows mV 380
